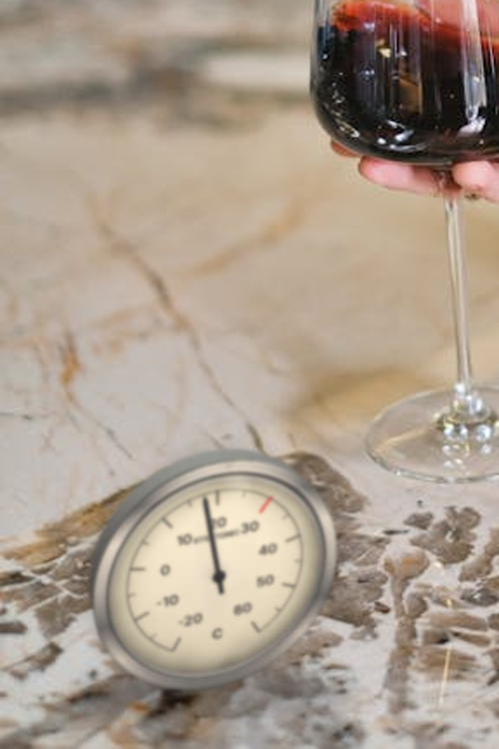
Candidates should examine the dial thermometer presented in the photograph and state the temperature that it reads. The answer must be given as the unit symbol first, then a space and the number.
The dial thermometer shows °C 17.5
